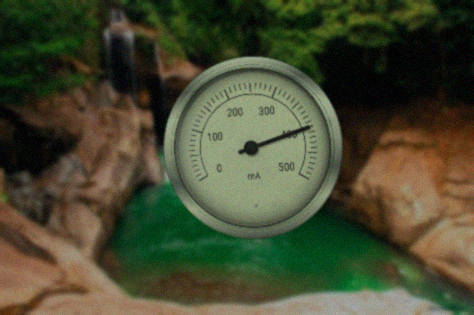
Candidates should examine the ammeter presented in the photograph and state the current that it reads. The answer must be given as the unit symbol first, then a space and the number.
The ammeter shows mA 400
